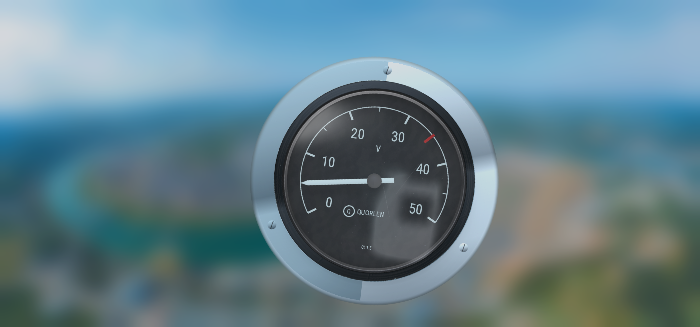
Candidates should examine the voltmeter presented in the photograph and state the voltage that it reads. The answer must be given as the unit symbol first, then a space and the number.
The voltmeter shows V 5
